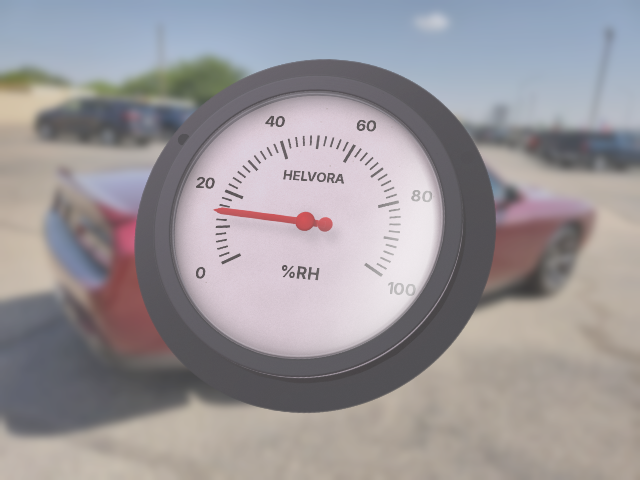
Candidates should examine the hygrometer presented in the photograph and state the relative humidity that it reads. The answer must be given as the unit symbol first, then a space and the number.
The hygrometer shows % 14
